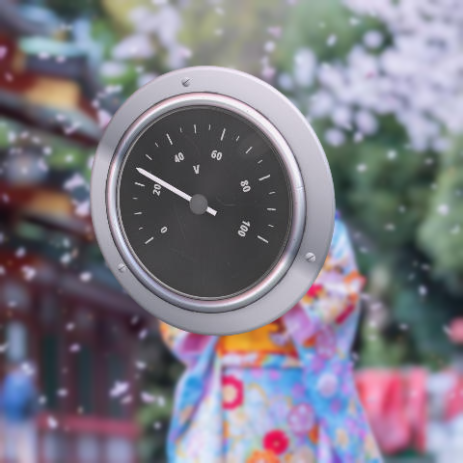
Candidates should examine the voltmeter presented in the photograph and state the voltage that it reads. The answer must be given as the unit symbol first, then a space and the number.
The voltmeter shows V 25
